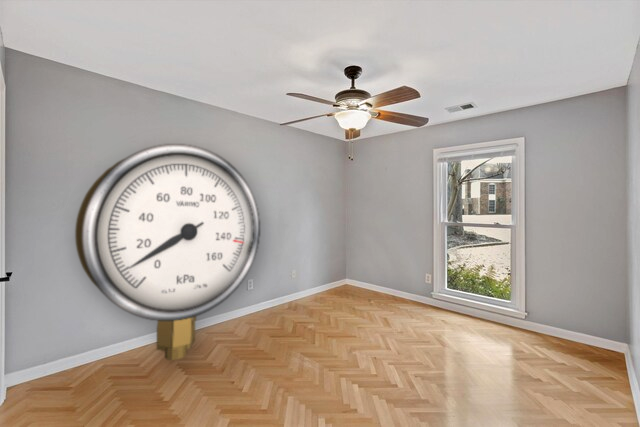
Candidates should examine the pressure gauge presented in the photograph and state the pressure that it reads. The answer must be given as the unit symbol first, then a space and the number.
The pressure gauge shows kPa 10
